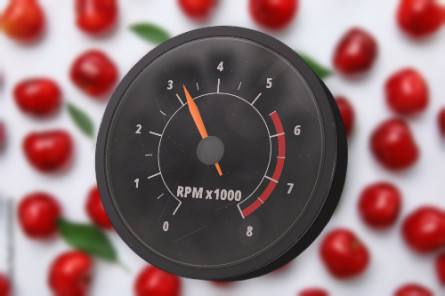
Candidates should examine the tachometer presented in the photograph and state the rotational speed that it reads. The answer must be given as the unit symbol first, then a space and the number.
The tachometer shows rpm 3250
